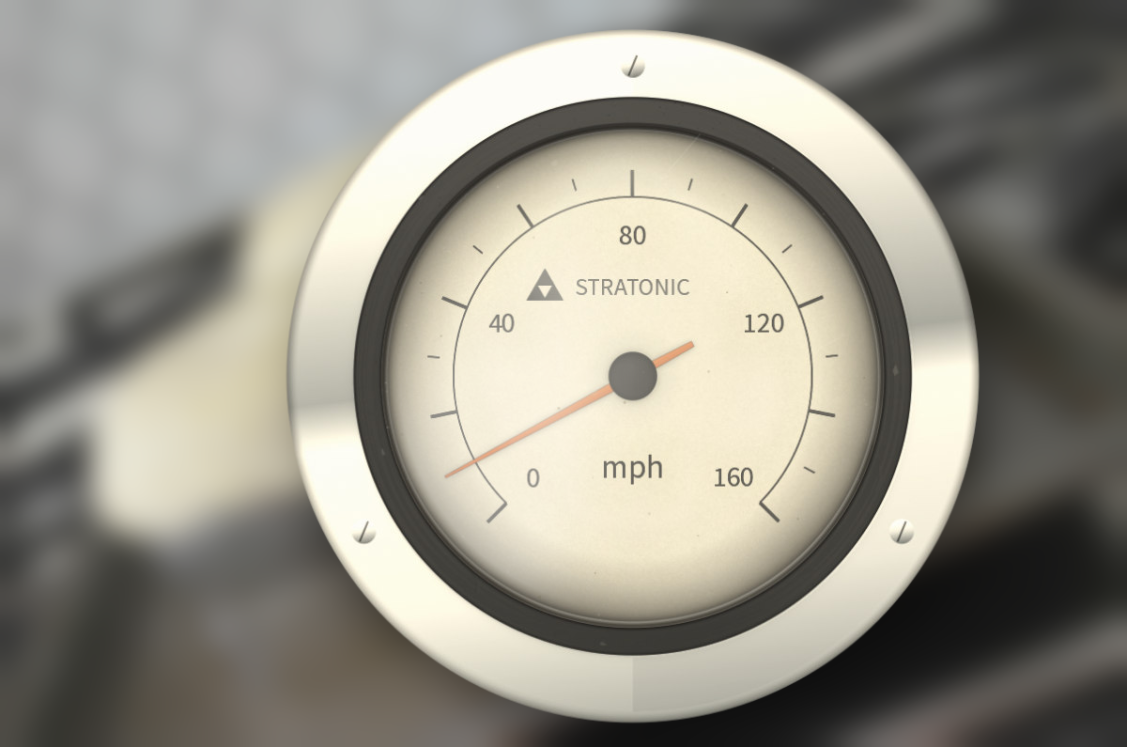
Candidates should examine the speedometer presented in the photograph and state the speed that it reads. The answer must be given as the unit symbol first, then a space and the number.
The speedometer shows mph 10
